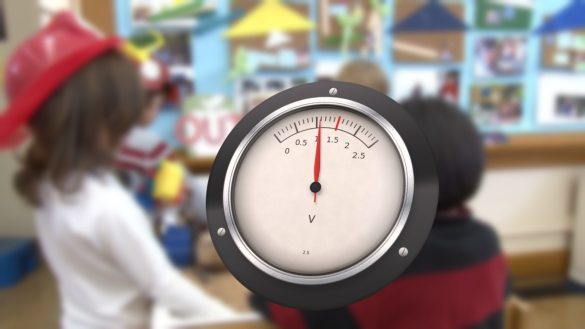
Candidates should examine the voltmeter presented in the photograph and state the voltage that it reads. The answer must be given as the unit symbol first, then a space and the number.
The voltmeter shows V 1.1
